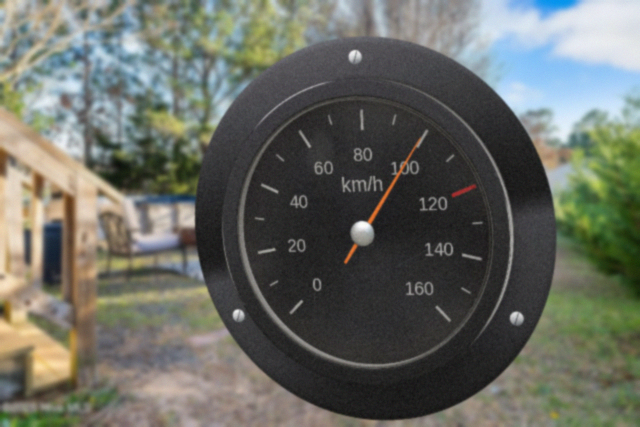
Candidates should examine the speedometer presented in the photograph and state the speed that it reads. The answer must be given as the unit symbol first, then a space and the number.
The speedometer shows km/h 100
